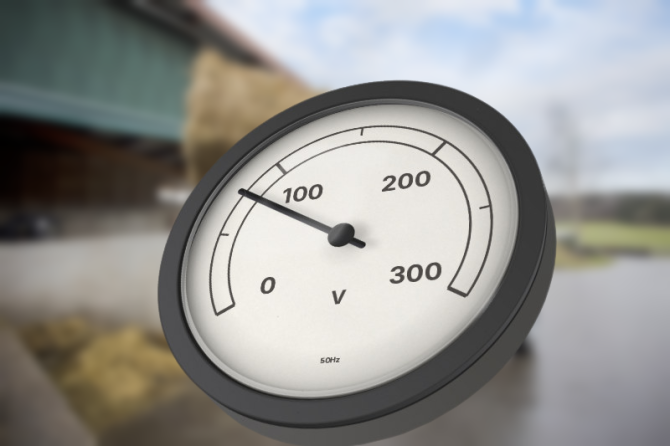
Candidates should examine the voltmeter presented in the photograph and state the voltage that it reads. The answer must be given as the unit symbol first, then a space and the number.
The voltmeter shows V 75
